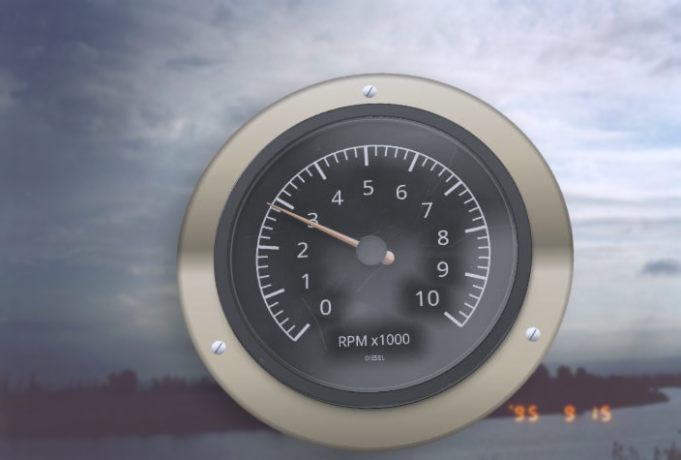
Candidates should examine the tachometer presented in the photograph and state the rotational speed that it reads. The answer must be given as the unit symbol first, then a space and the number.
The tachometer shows rpm 2800
